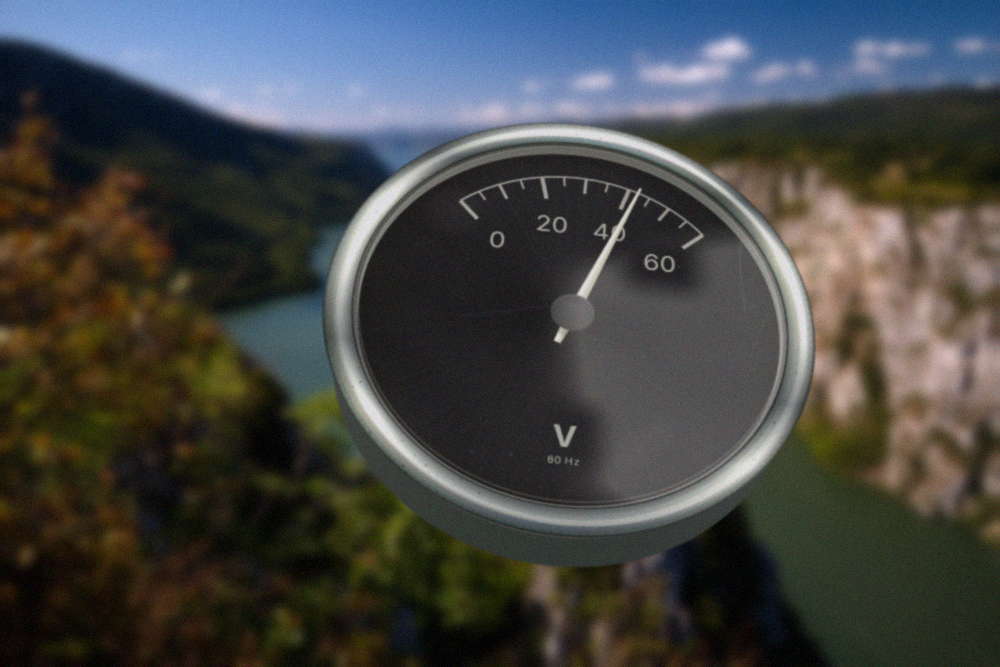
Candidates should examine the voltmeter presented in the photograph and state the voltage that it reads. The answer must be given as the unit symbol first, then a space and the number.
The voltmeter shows V 42.5
